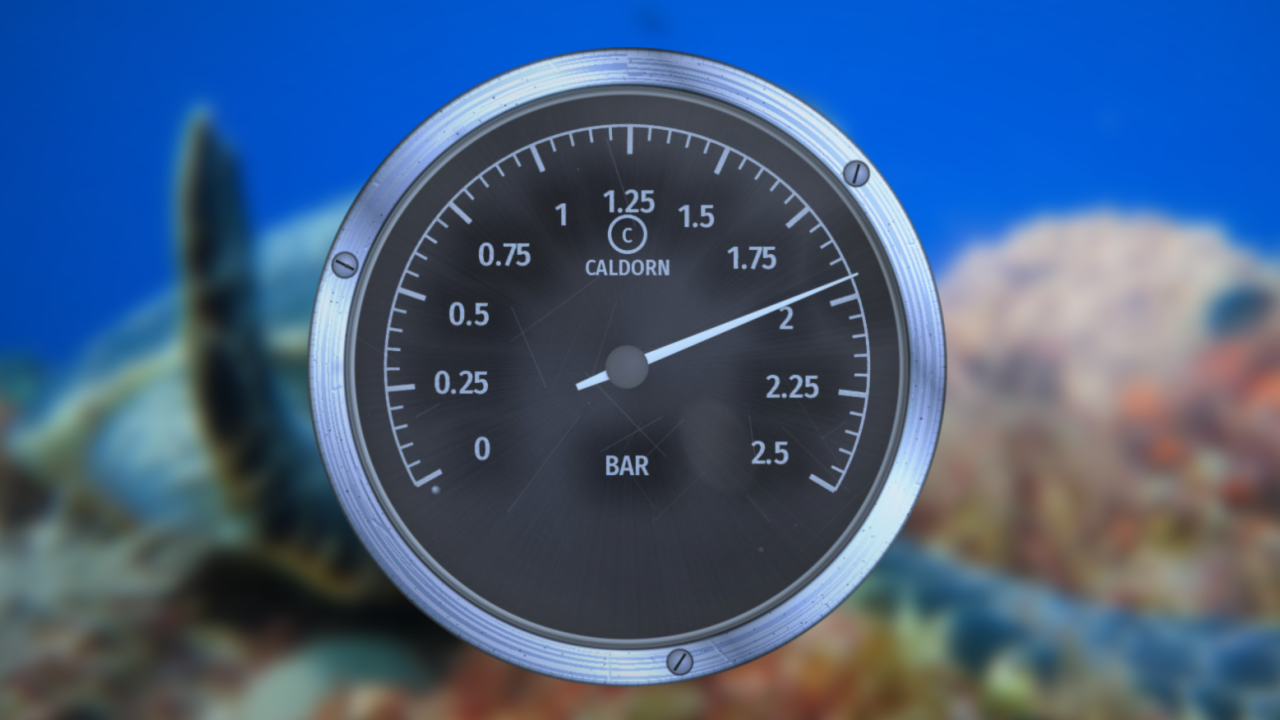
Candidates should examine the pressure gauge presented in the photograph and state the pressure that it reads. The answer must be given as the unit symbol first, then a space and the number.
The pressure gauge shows bar 1.95
